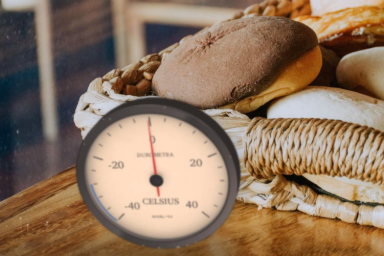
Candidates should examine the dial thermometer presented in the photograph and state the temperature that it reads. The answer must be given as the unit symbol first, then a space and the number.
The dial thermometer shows °C 0
